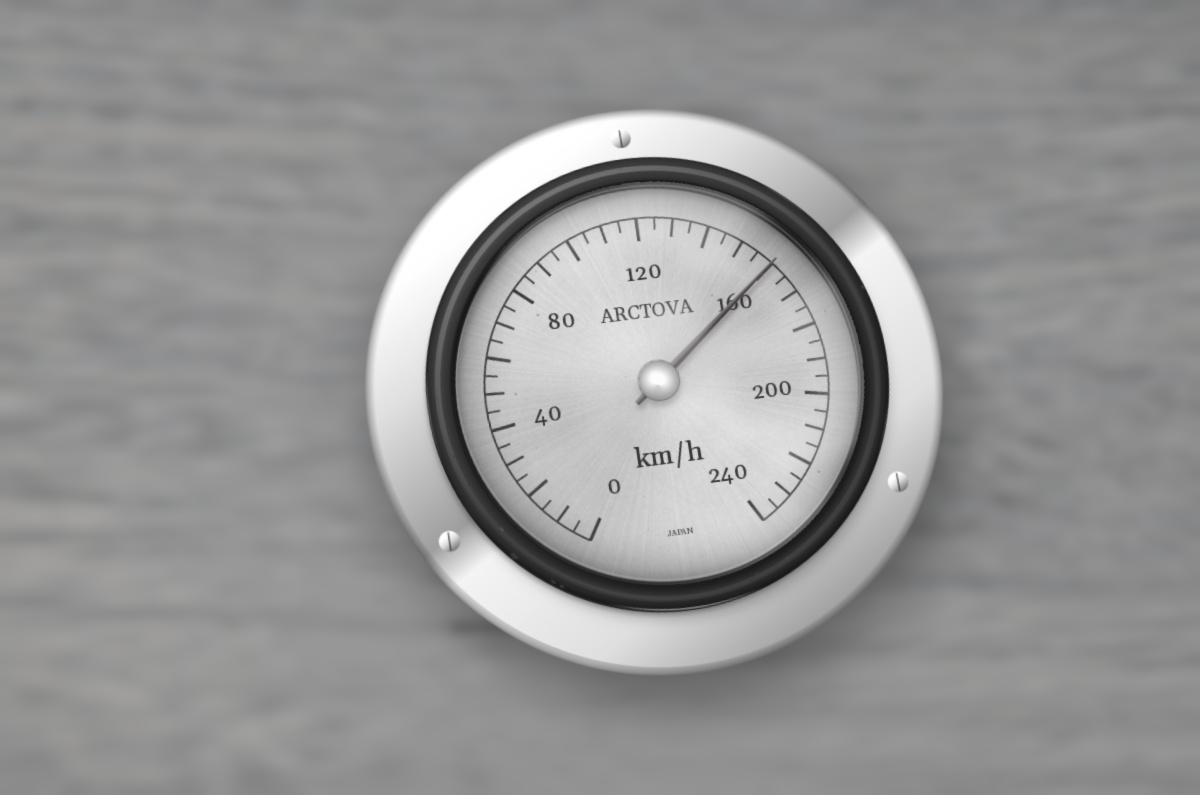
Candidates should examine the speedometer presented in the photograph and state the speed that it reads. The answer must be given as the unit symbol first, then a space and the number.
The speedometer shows km/h 160
